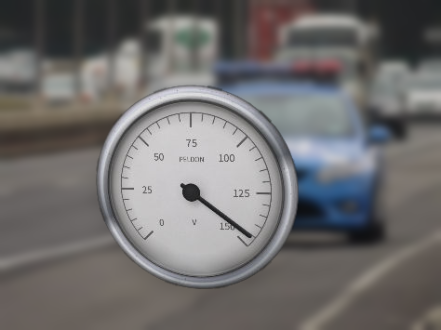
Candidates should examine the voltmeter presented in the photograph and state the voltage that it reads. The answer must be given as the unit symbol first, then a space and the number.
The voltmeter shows V 145
